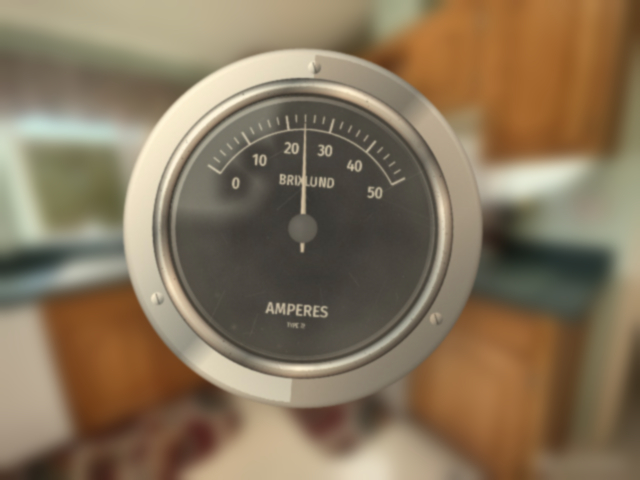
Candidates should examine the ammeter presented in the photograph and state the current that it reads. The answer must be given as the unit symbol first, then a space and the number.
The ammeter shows A 24
